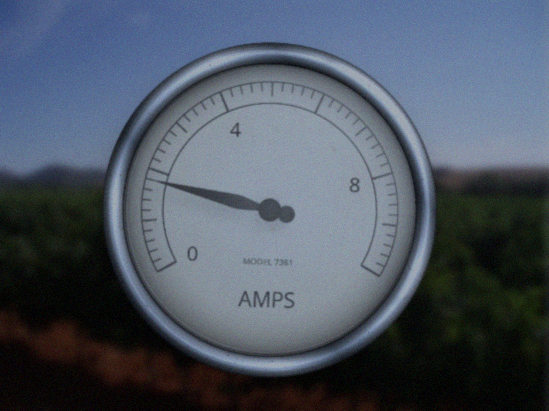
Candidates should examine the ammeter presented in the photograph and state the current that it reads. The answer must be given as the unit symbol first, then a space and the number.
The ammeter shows A 1.8
